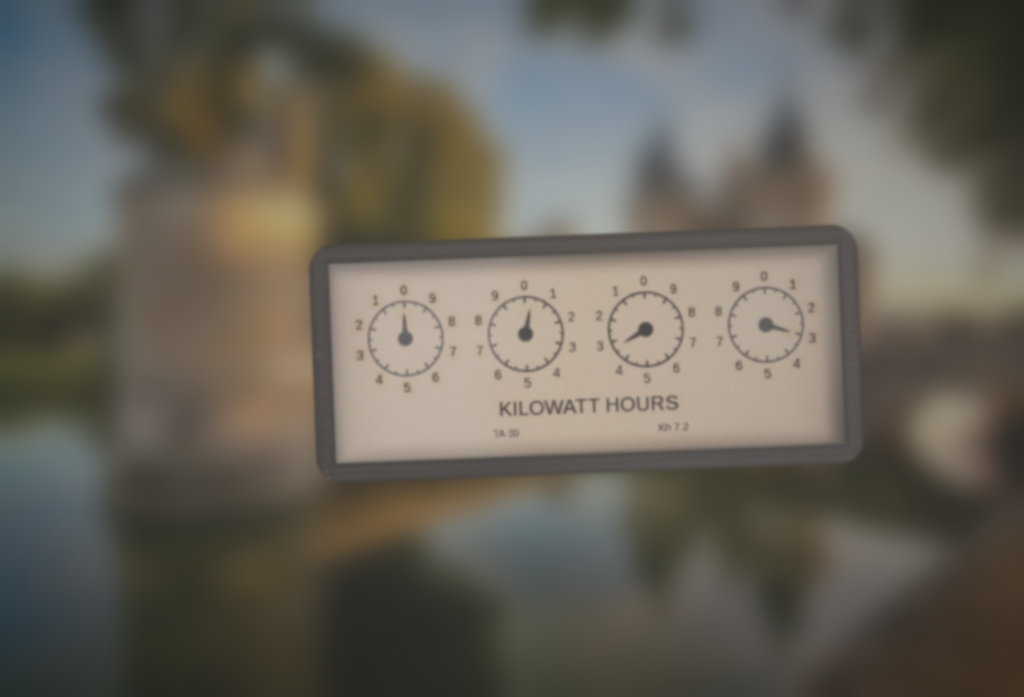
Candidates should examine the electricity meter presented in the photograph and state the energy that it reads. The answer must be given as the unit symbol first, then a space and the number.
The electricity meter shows kWh 33
